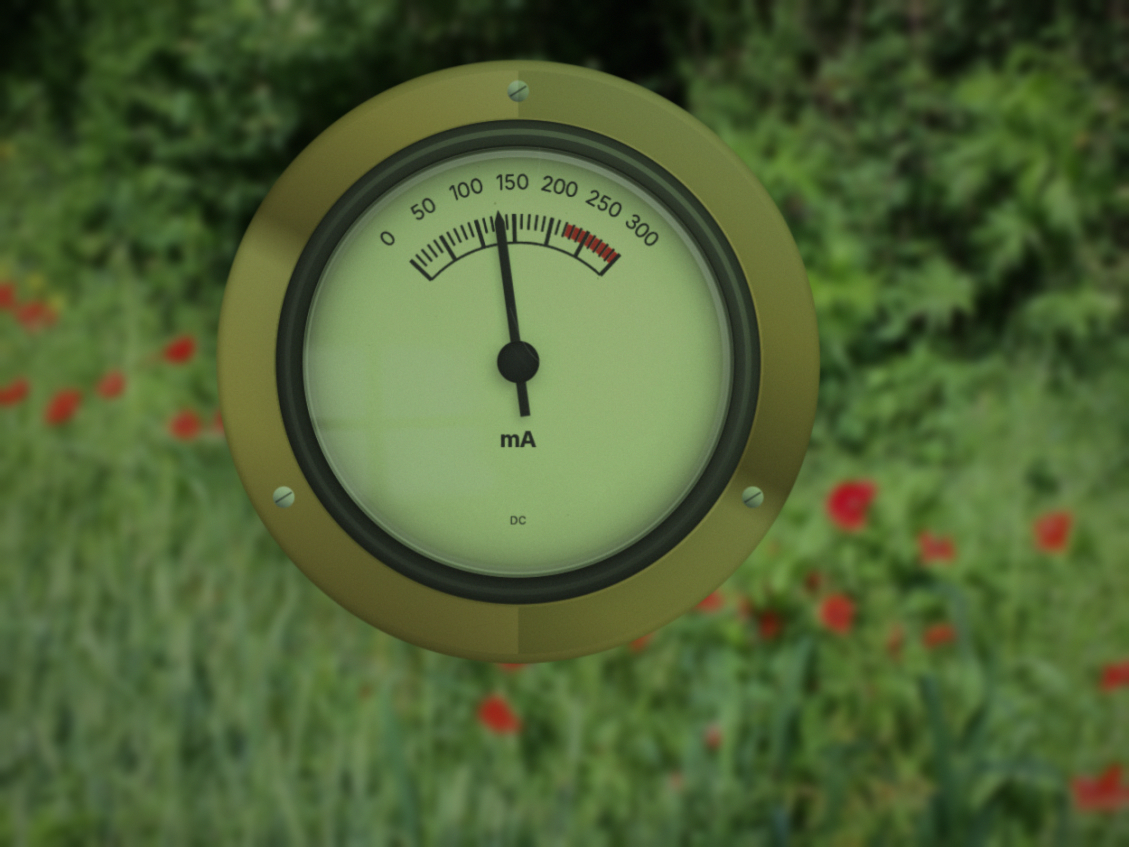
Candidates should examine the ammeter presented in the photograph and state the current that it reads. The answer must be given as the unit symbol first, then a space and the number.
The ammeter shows mA 130
